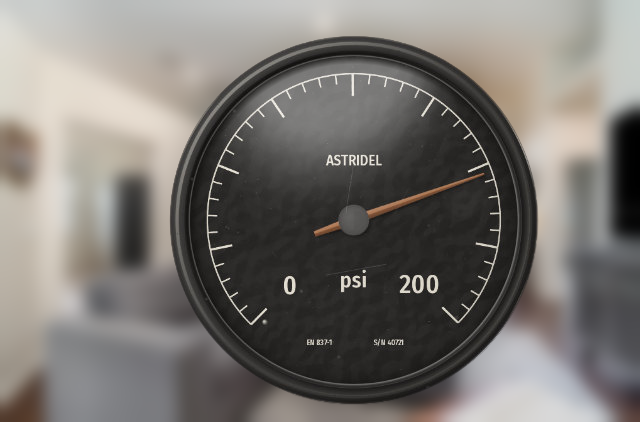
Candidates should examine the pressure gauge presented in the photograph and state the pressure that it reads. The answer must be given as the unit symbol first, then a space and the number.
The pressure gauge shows psi 152.5
